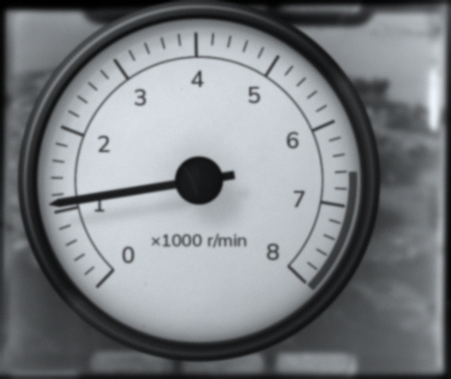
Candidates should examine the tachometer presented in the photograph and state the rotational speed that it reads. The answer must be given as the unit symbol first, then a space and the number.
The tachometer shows rpm 1100
